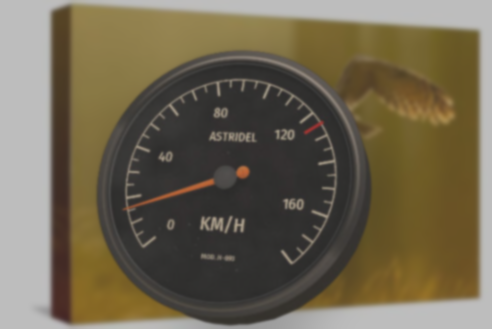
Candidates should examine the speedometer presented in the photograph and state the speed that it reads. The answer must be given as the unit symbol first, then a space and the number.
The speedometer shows km/h 15
